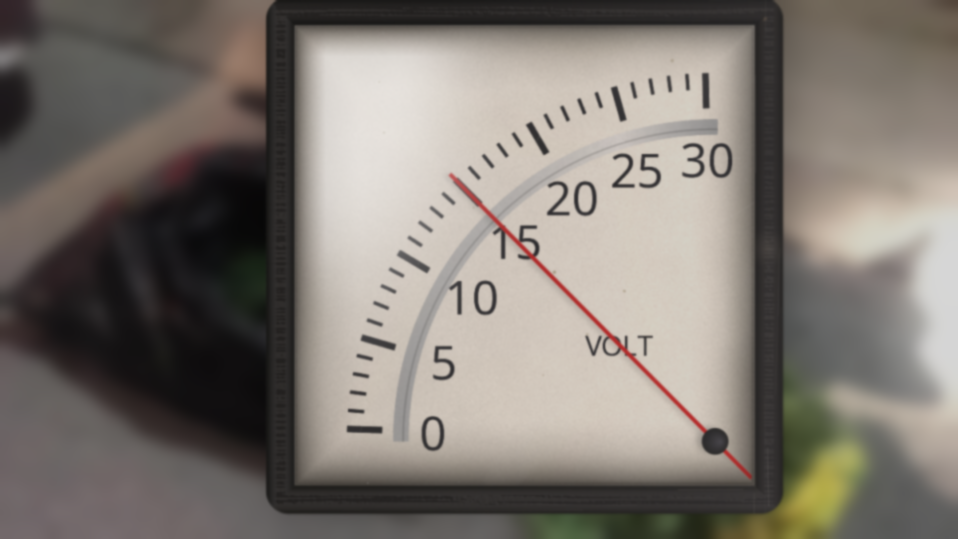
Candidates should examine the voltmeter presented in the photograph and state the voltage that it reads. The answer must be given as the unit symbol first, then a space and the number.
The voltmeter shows V 15
